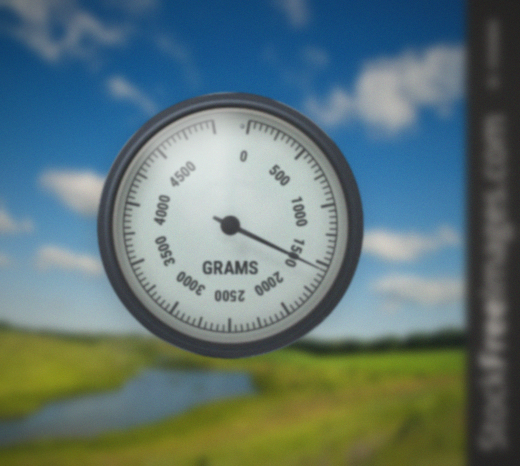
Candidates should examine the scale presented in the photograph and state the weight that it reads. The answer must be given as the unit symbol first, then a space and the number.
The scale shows g 1550
